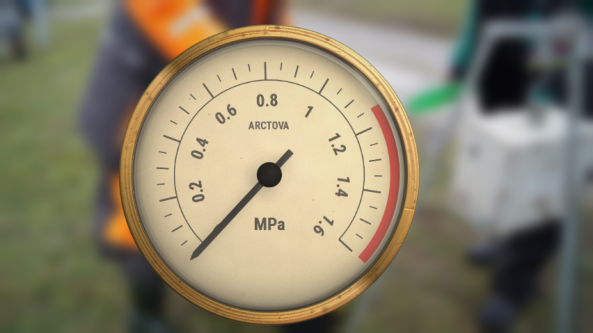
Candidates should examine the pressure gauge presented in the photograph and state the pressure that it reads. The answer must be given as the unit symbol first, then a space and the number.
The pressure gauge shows MPa 0
